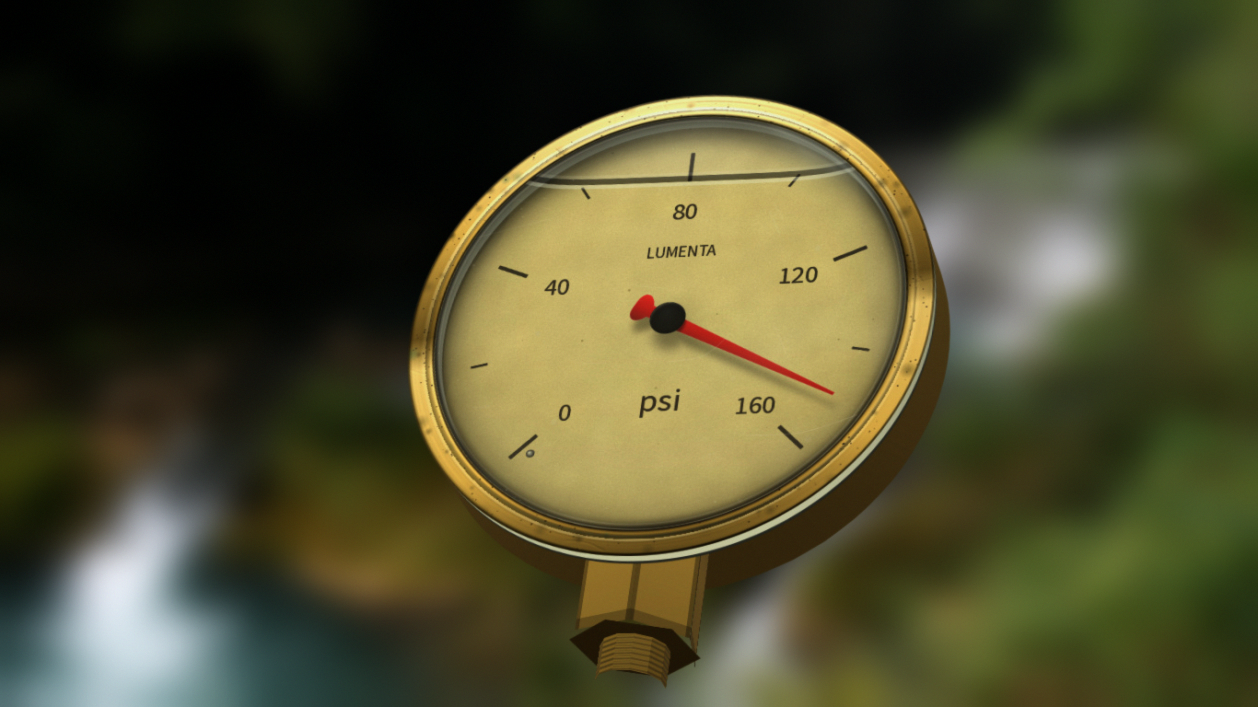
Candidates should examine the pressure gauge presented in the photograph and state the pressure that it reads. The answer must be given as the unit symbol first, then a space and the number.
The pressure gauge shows psi 150
